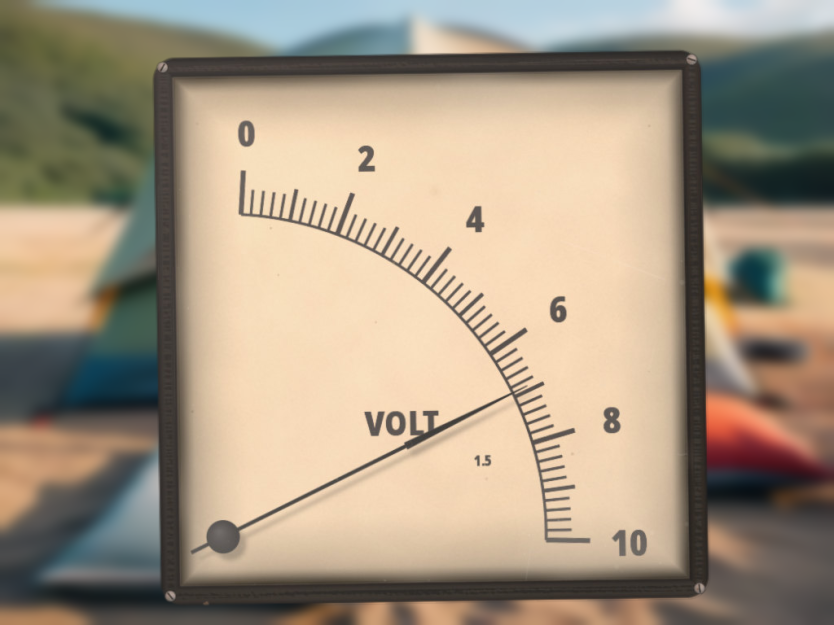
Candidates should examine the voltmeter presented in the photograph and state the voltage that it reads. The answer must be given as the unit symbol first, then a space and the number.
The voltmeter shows V 6.9
